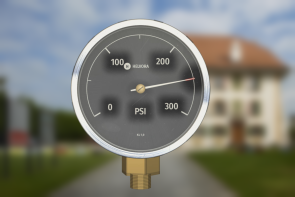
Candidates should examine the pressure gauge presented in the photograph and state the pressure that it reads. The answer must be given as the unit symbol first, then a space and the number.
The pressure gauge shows psi 250
